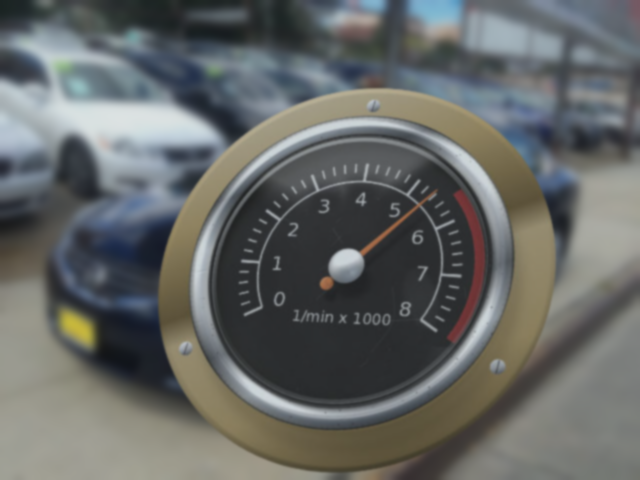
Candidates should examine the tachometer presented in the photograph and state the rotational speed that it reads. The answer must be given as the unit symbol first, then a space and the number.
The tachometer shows rpm 5400
